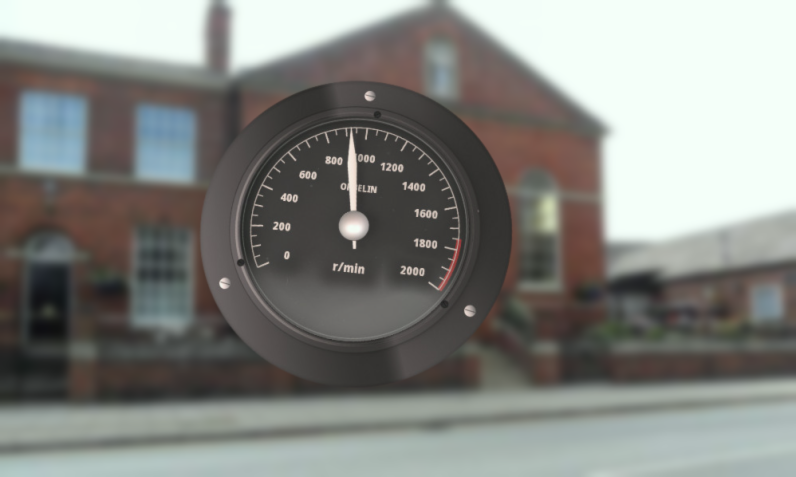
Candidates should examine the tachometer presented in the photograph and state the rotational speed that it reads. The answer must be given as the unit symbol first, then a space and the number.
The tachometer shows rpm 925
